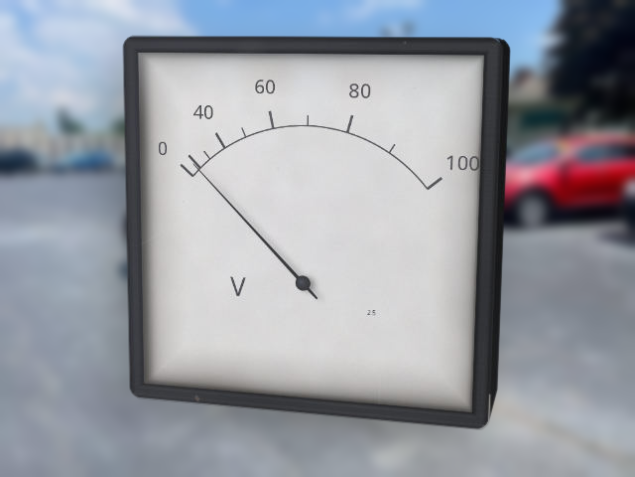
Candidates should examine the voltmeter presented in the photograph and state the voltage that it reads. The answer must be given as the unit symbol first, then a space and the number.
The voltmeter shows V 20
